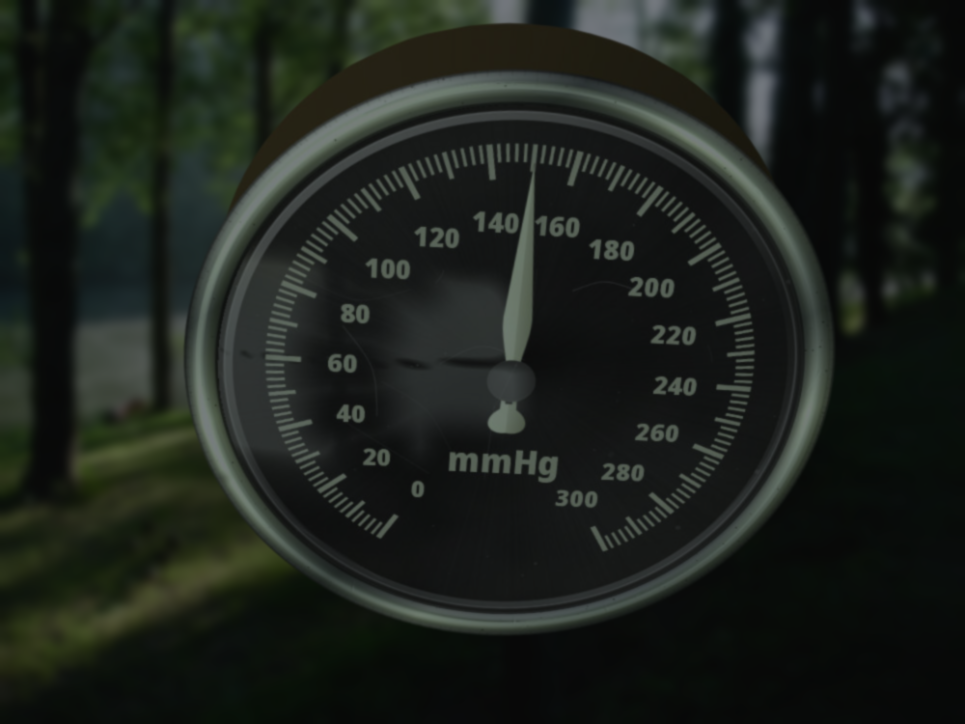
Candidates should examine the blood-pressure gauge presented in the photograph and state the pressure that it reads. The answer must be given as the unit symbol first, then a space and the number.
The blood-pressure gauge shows mmHg 150
